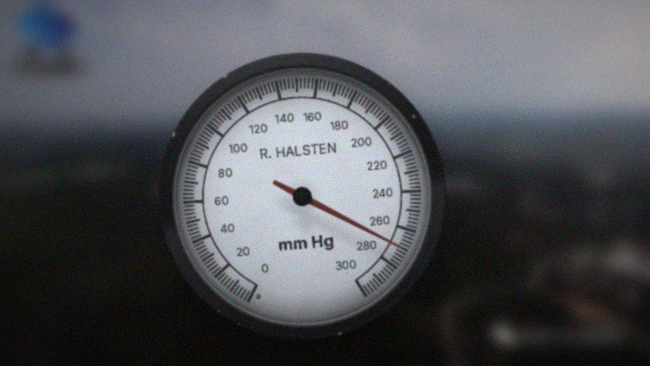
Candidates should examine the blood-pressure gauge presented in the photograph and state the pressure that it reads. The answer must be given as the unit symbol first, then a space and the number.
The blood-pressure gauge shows mmHg 270
